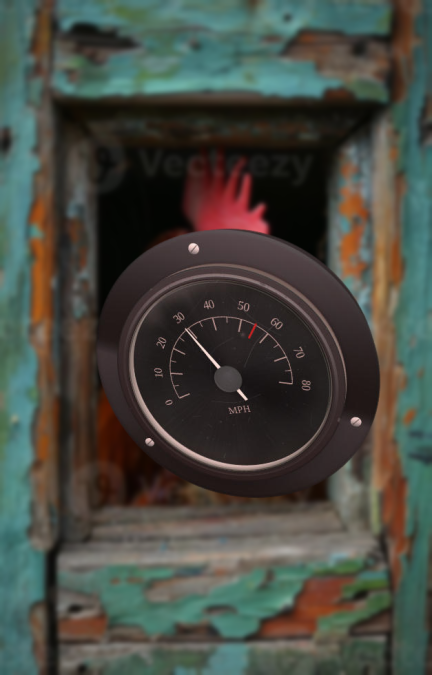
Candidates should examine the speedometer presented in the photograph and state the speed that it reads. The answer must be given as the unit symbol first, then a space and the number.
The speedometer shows mph 30
